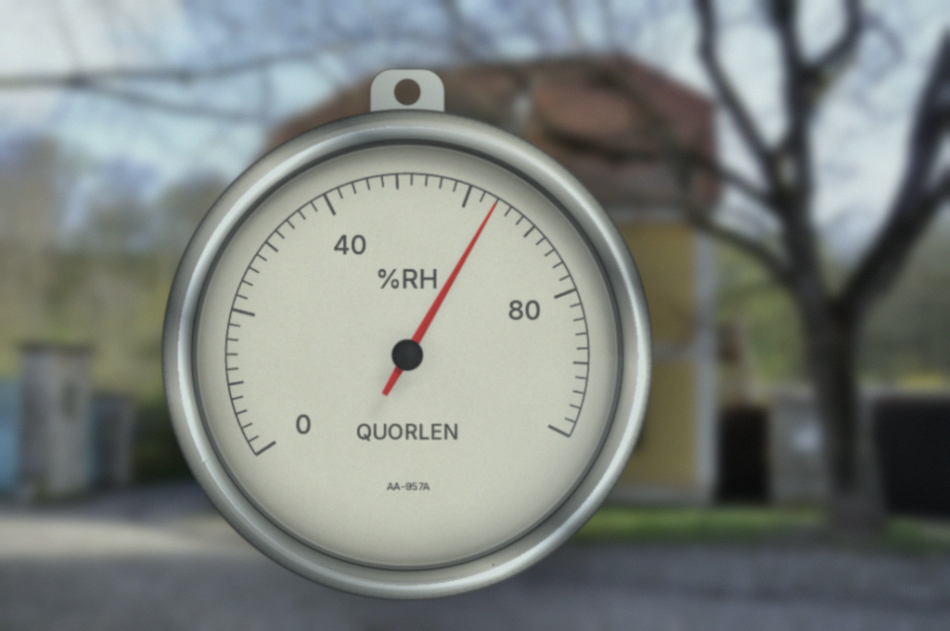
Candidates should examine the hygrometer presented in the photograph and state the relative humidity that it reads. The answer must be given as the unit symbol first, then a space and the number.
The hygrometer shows % 64
